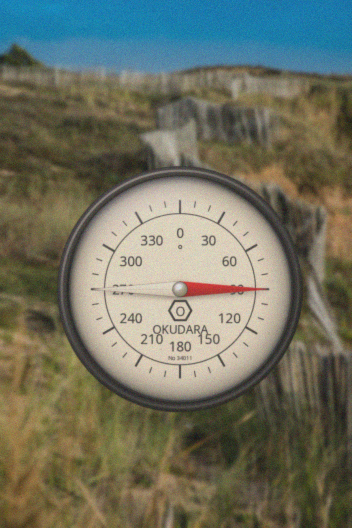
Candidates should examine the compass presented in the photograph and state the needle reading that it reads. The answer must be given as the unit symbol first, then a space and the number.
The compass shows ° 90
